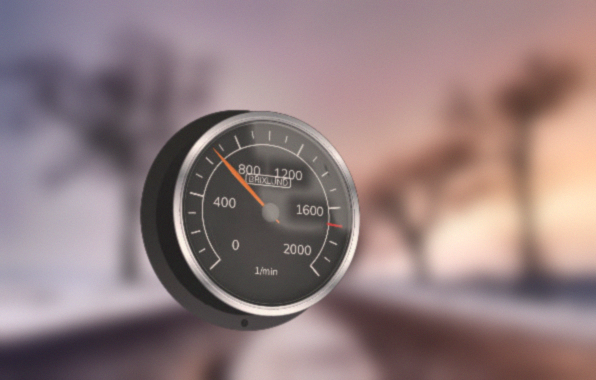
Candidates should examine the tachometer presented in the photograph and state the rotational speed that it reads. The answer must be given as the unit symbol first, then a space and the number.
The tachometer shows rpm 650
